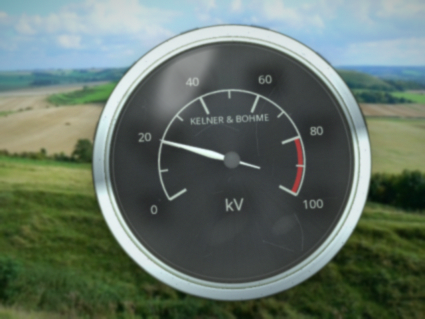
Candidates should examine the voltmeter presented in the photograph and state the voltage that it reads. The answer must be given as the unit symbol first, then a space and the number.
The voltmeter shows kV 20
